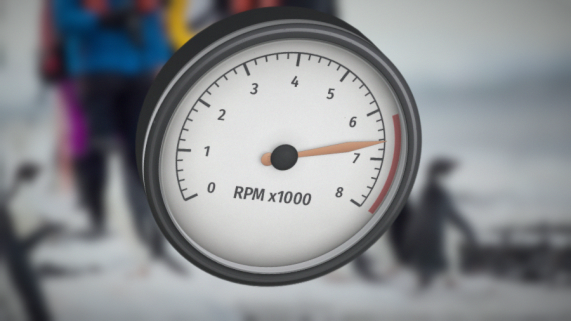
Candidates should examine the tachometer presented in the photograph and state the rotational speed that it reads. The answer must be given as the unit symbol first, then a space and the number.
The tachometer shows rpm 6600
